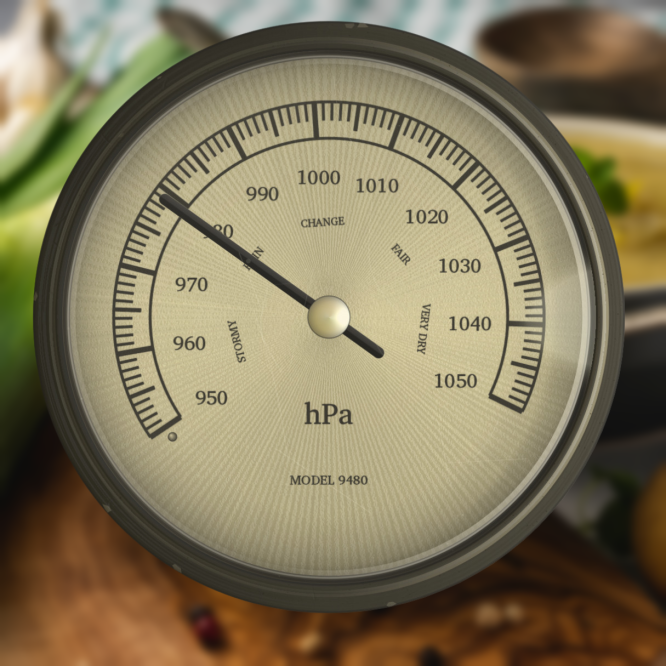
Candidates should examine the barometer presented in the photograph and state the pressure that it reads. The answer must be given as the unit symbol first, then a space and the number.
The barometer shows hPa 979
